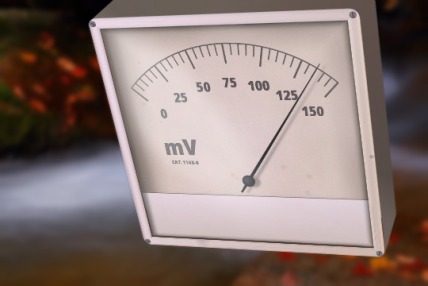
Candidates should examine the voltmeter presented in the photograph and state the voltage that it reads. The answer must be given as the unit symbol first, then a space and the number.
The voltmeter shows mV 135
